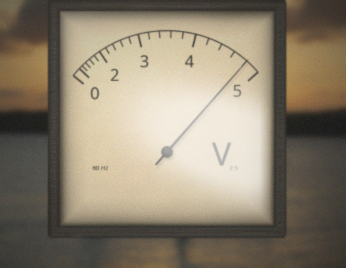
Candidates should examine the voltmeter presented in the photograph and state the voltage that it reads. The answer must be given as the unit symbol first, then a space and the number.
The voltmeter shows V 4.8
